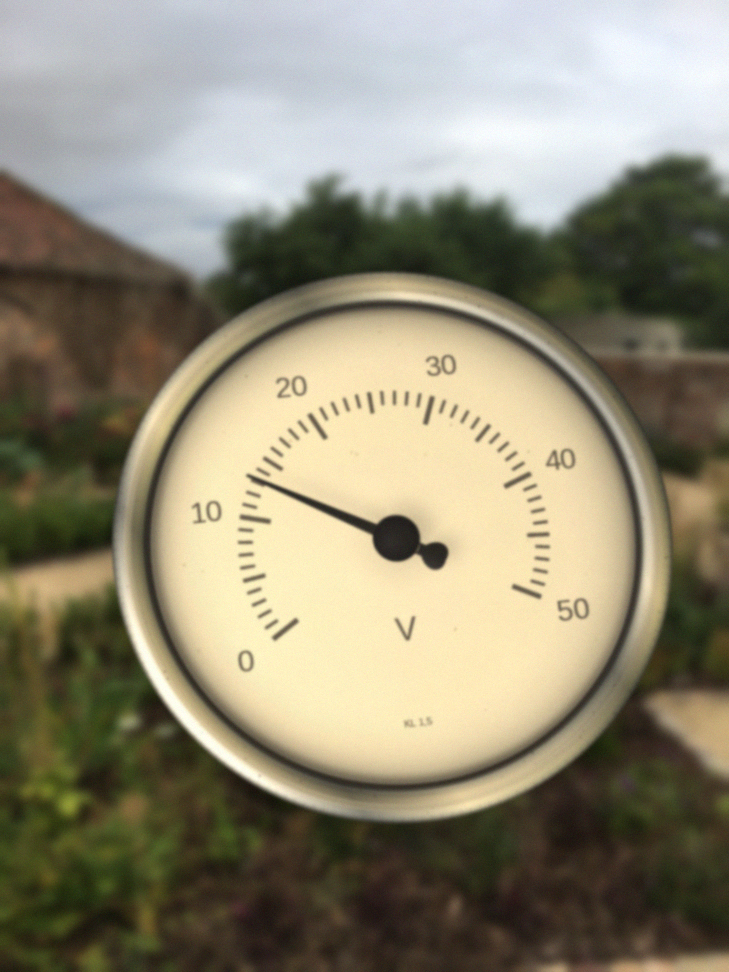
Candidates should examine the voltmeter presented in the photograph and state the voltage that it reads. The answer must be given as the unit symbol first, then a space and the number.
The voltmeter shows V 13
